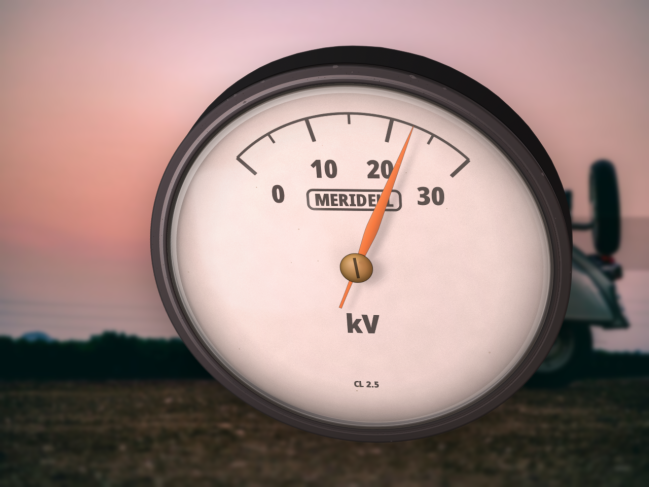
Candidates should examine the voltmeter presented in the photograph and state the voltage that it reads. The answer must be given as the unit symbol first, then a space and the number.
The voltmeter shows kV 22.5
